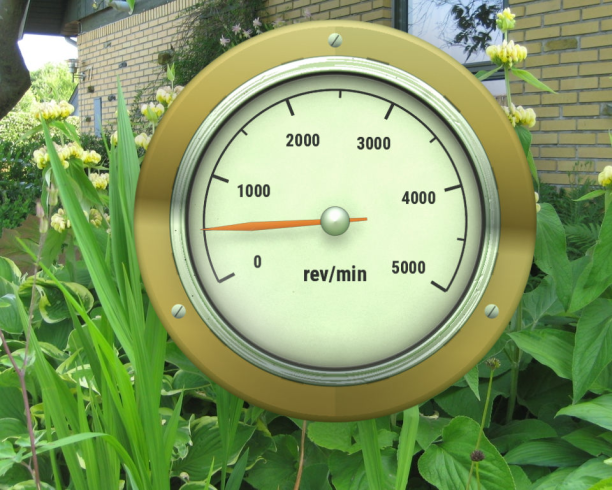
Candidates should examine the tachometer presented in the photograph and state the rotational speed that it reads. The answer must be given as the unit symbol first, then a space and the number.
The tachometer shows rpm 500
